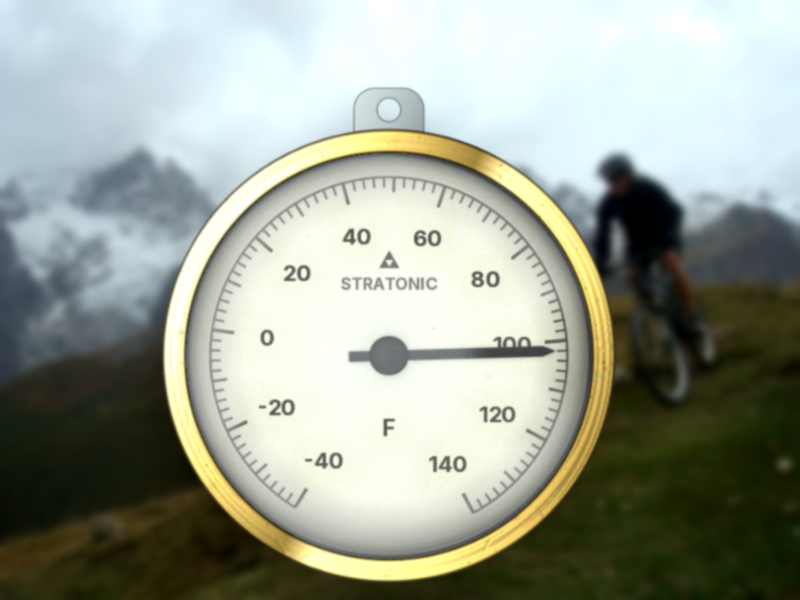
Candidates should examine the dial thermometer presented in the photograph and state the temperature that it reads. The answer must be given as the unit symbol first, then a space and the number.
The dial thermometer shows °F 102
